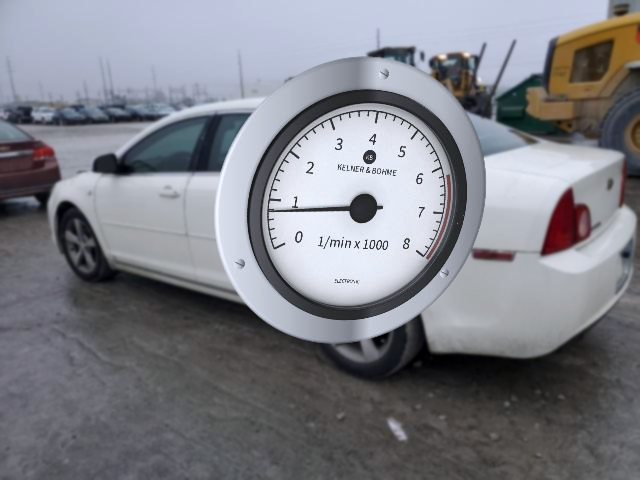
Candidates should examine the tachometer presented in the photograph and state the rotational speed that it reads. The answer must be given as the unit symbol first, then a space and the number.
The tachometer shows rpm 800
